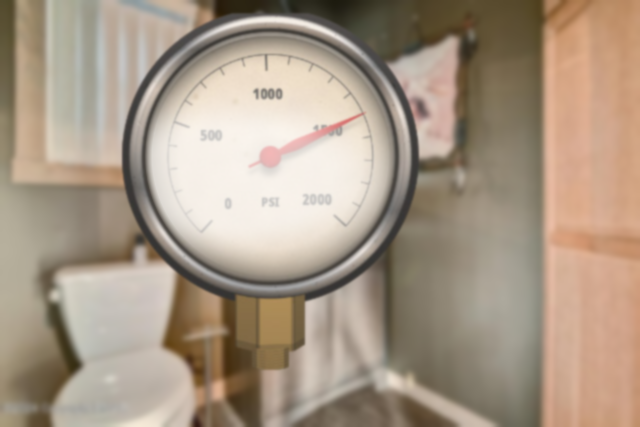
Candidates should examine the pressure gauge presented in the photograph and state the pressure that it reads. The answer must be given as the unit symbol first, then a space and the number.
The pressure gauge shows psi 1500
